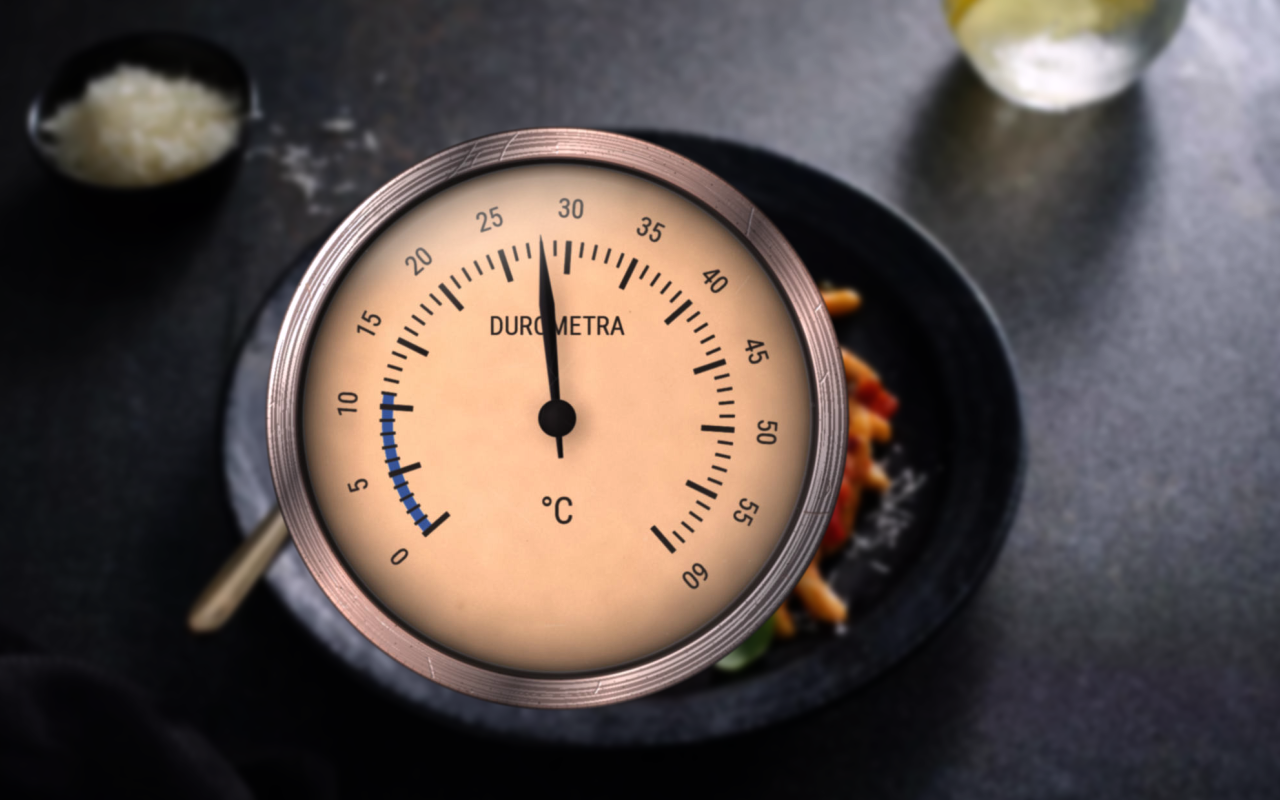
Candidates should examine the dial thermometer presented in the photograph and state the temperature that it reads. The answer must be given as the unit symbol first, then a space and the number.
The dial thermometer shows °C 28
